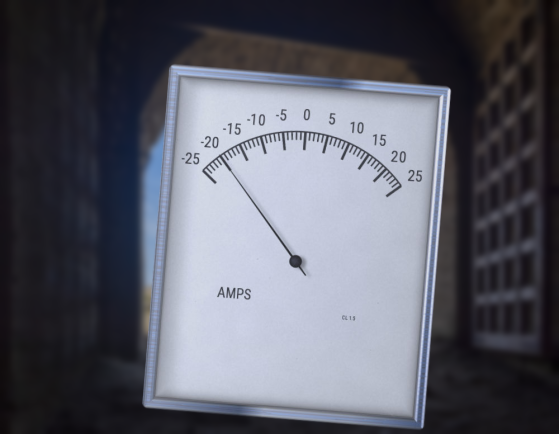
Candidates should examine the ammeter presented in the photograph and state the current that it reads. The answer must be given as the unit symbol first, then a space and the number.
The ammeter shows A -20
